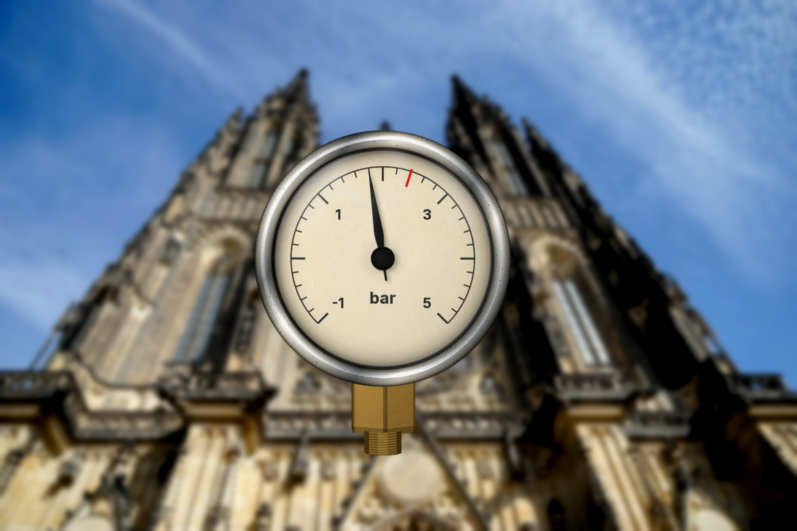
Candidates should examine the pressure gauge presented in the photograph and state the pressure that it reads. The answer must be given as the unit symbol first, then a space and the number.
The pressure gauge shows bar 1.8
